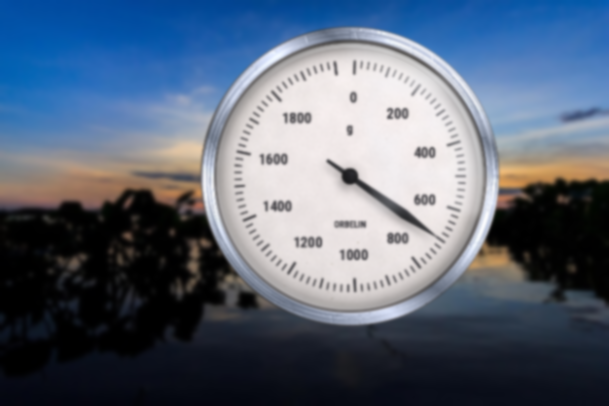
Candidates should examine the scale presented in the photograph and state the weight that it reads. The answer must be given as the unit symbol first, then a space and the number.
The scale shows g 700
